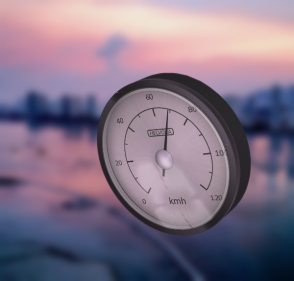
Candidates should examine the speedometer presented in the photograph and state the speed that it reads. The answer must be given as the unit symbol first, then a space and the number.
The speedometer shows km/h 70
